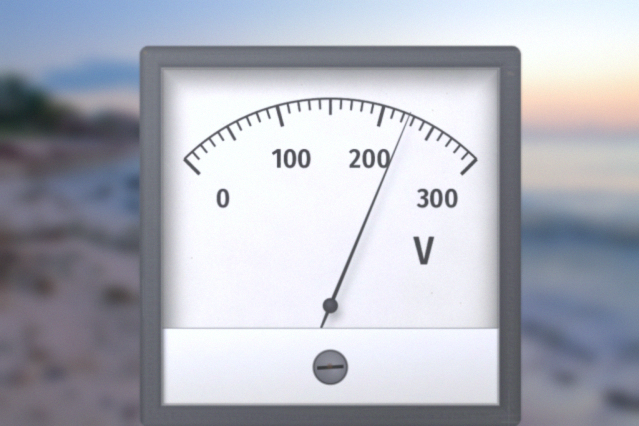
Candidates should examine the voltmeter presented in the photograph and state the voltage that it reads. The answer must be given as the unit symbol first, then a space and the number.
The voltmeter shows V 225
